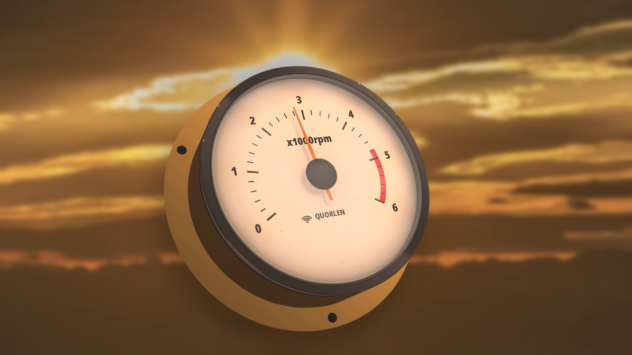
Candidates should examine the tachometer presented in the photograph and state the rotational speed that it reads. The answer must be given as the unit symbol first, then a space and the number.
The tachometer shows rpm 2800
